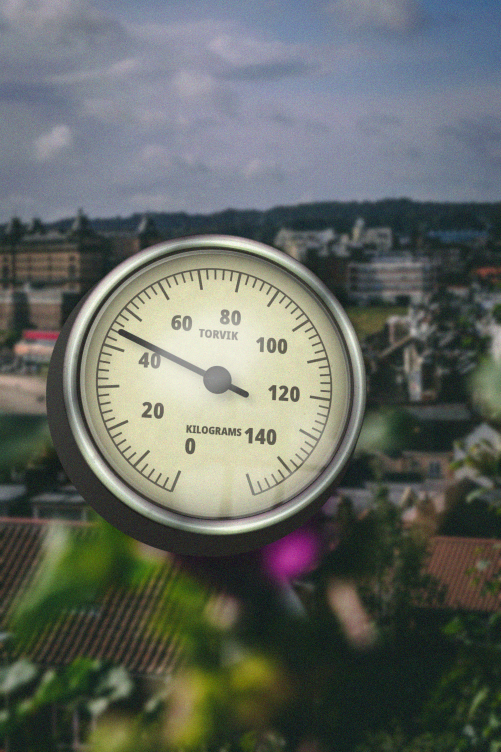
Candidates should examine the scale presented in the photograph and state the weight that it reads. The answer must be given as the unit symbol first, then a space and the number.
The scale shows kg 44
